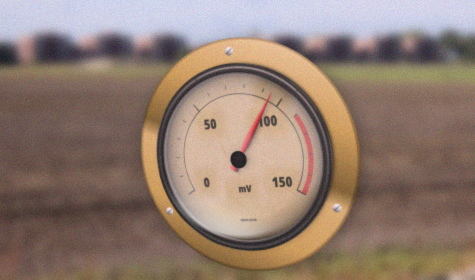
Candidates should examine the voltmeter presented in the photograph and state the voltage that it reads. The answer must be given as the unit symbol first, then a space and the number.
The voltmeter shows mV 95
